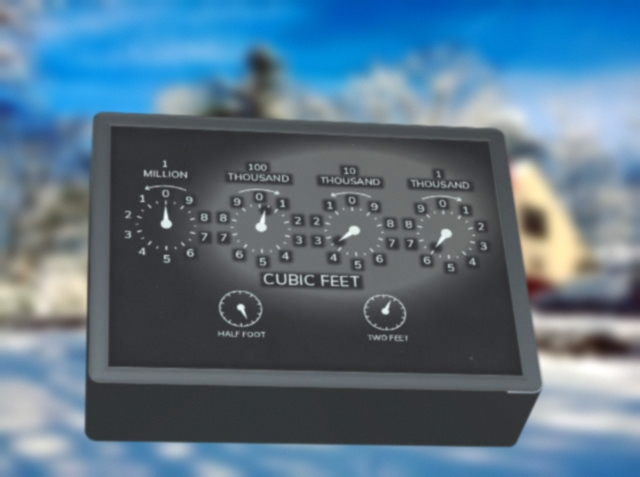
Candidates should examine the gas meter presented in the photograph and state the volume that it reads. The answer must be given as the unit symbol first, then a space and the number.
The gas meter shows ft³ 3600
